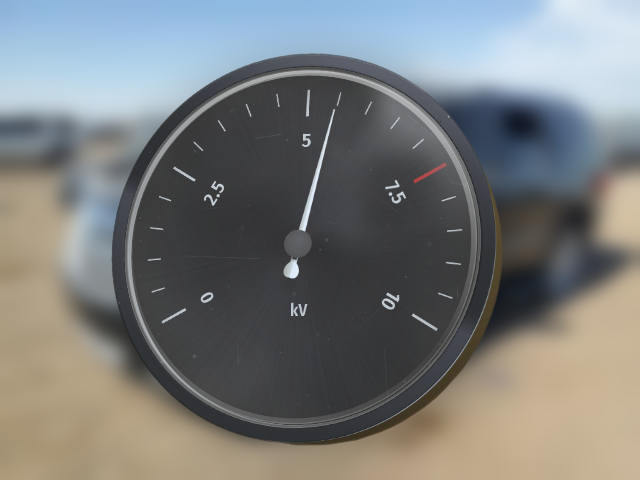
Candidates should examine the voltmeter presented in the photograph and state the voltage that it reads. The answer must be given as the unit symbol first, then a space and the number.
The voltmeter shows kV 5.5
